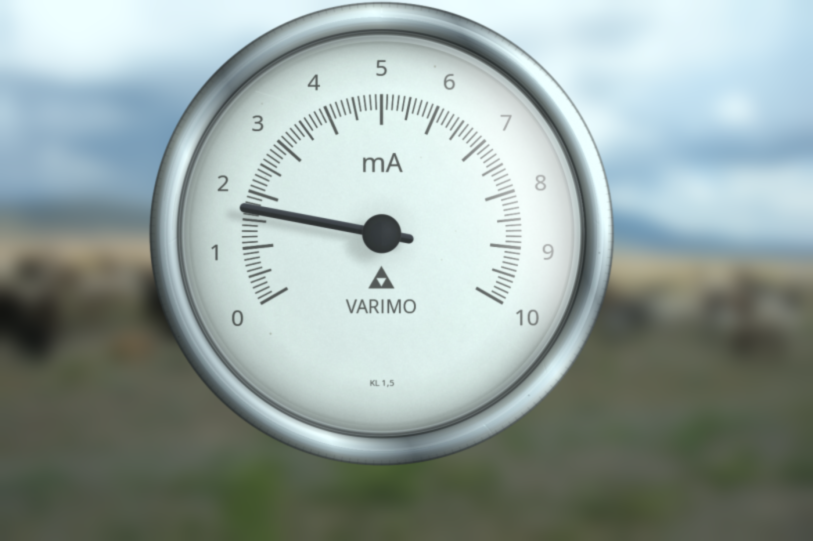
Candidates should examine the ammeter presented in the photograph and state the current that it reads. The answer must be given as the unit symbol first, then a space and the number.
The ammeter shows mA 1.7
